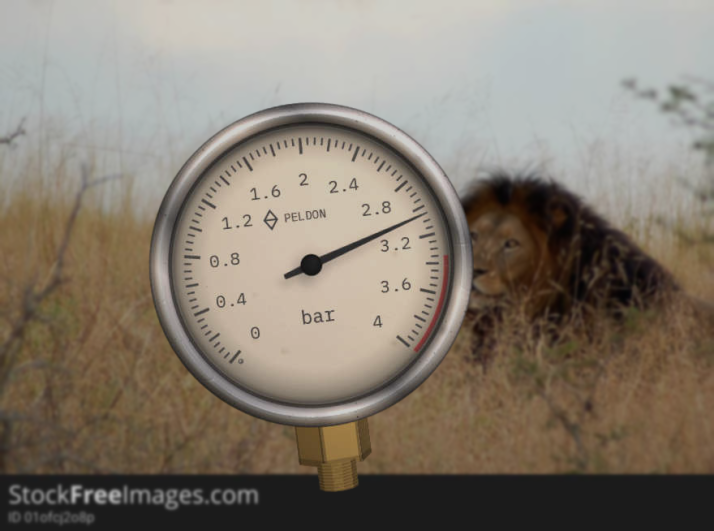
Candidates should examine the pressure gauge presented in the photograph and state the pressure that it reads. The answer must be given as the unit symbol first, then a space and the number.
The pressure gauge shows bar 3.05
